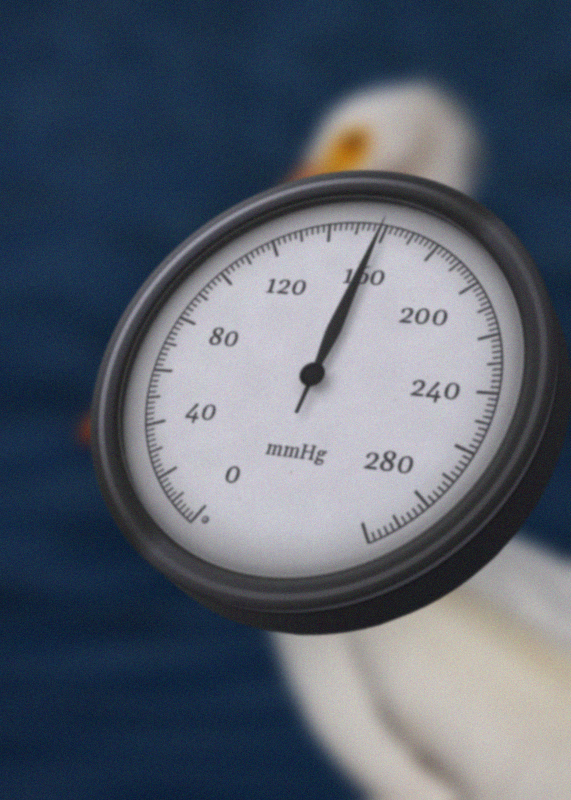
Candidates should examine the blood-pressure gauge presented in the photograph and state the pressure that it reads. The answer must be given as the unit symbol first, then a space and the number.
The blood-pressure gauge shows mmHg 160
